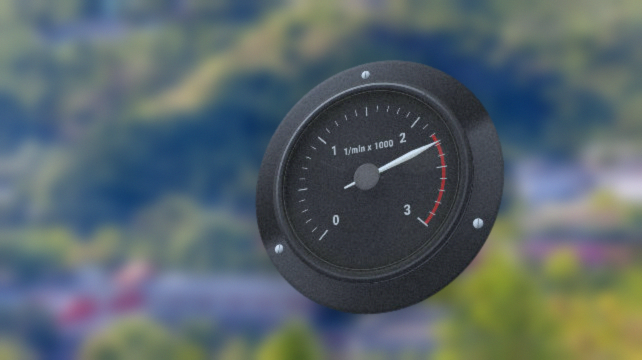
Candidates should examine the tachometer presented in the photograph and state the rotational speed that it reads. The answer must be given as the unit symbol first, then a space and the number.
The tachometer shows rpm 2300
